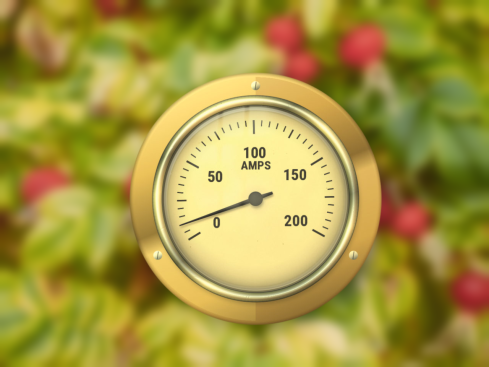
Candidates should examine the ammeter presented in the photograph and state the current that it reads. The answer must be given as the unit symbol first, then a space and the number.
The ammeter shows A 10
